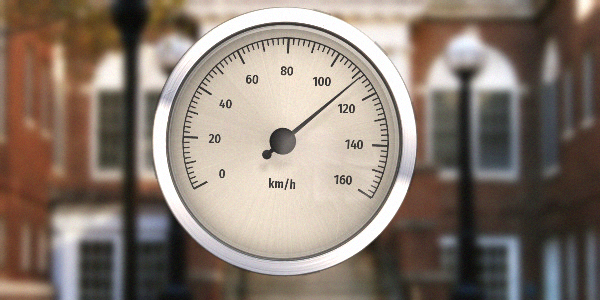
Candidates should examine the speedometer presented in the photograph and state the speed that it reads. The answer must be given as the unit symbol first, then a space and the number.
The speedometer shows km/h 112
